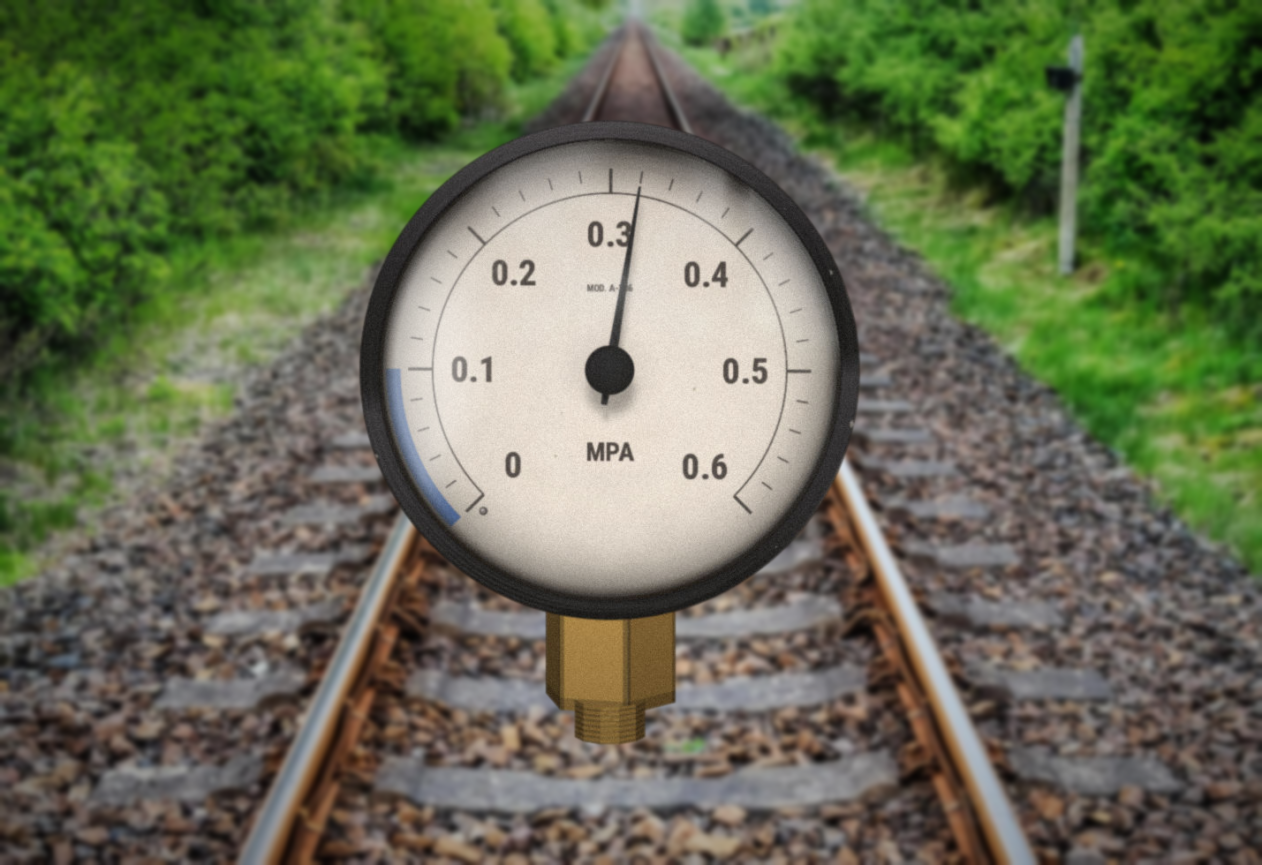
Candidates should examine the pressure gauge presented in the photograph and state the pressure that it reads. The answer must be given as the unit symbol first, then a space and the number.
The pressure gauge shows MPa 0.32
